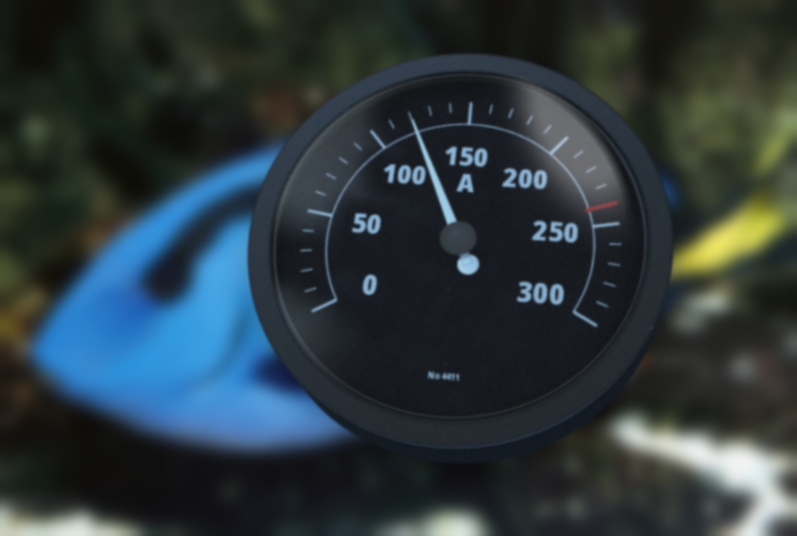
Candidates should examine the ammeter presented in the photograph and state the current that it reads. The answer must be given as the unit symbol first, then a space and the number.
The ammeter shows A 120
